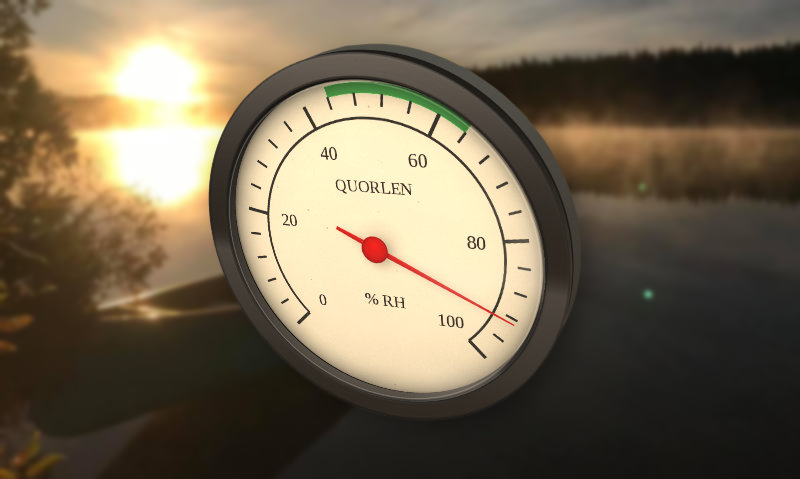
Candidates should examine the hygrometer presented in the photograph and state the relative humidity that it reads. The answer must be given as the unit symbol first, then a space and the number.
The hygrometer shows % 92
